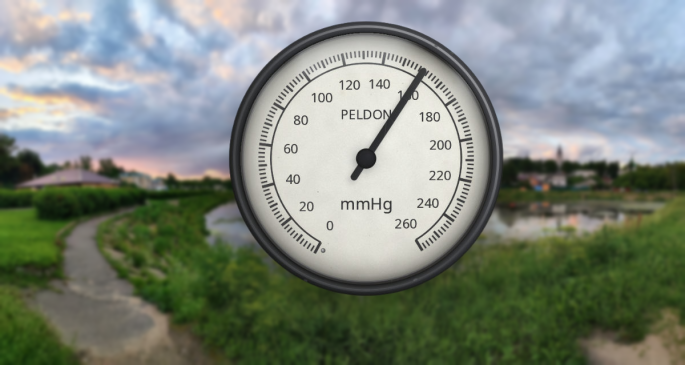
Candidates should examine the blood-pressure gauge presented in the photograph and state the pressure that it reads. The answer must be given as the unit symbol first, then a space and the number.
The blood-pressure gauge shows mmHg 160
